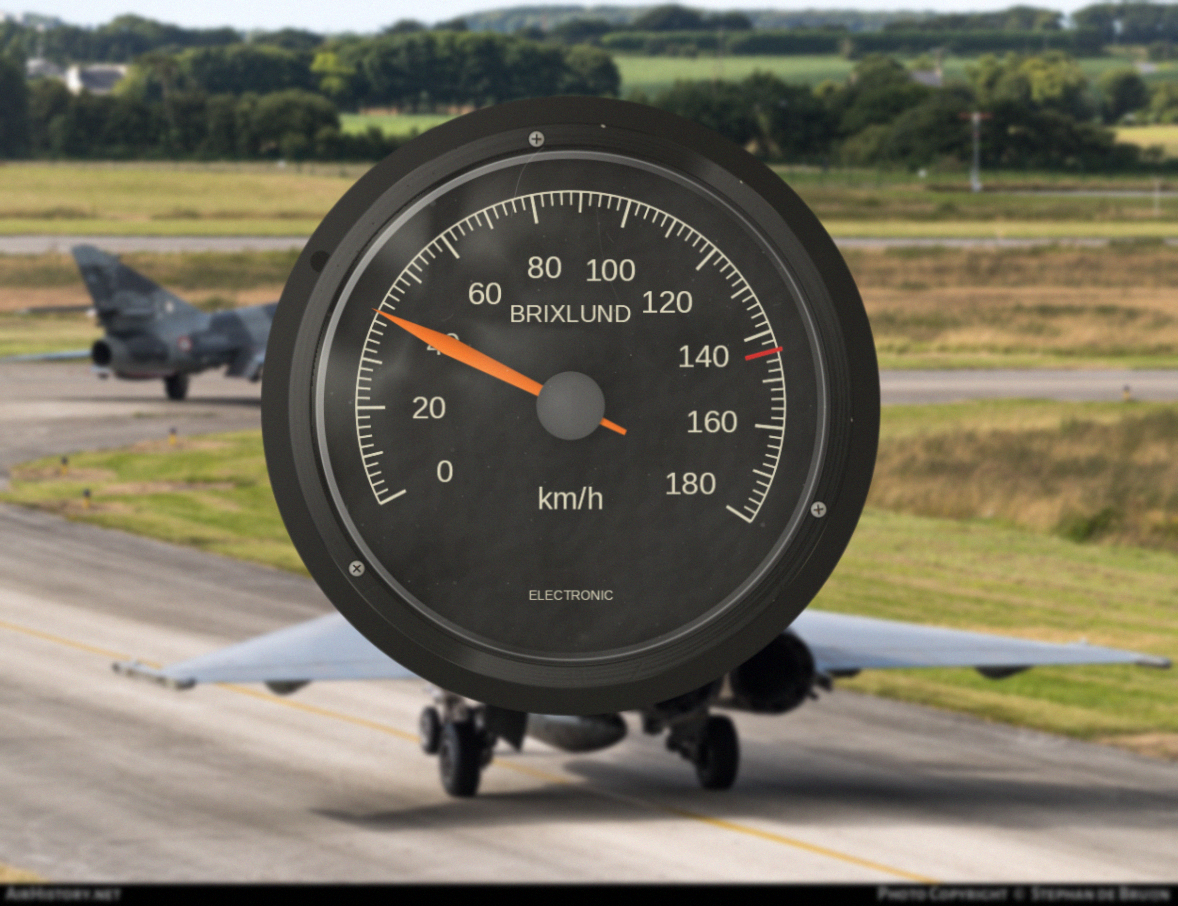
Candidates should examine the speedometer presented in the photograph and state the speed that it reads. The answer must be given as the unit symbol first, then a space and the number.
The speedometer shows km/h 40
